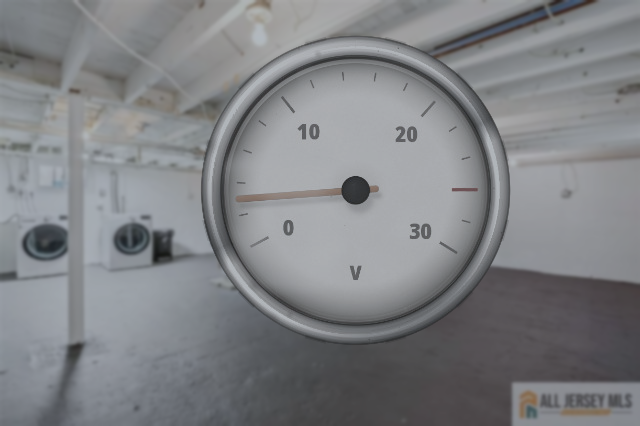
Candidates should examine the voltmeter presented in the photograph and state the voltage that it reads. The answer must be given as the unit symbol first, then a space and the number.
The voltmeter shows V 3
